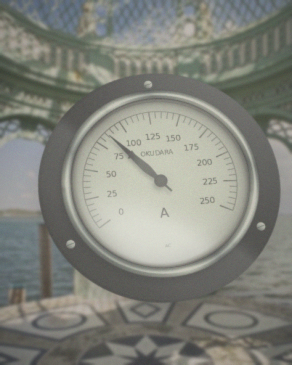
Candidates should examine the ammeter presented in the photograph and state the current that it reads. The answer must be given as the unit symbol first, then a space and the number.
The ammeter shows A 85
